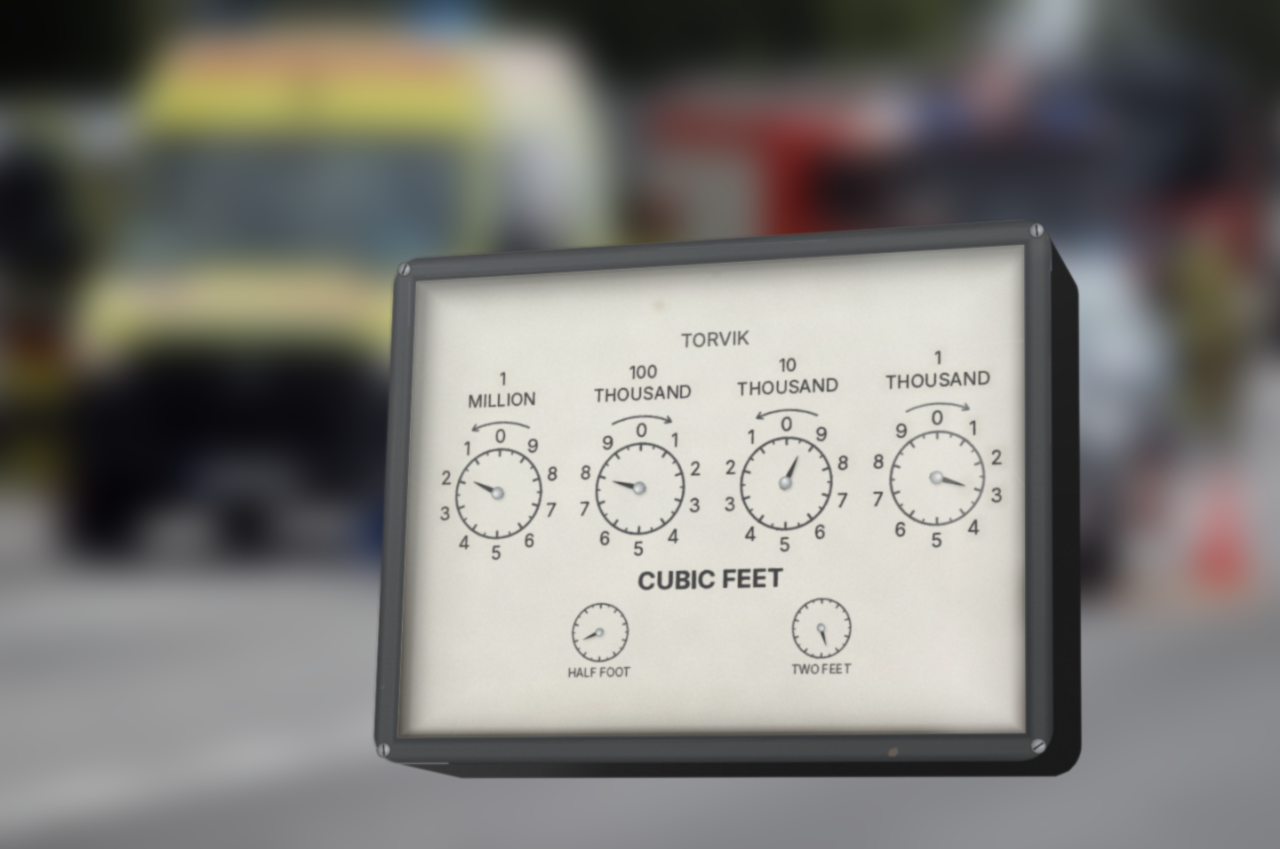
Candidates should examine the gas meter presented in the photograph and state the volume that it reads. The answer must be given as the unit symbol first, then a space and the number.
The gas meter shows ft³ 179300
